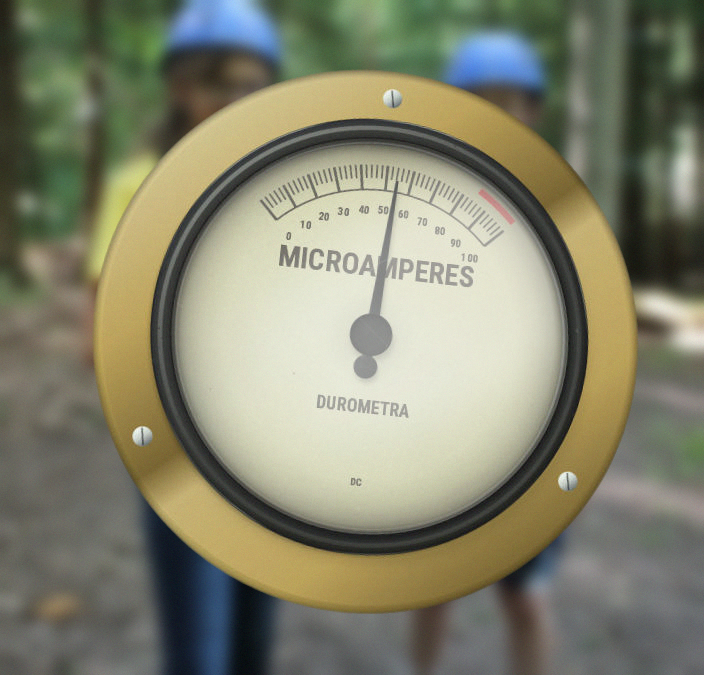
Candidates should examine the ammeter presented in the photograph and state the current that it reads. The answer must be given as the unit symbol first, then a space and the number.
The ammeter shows µA 54
